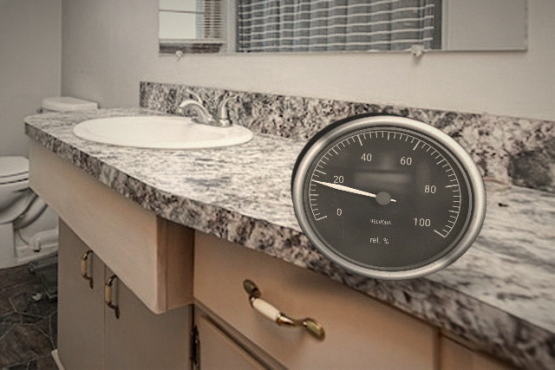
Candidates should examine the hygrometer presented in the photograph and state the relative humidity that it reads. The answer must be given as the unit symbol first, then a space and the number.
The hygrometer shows % 16
